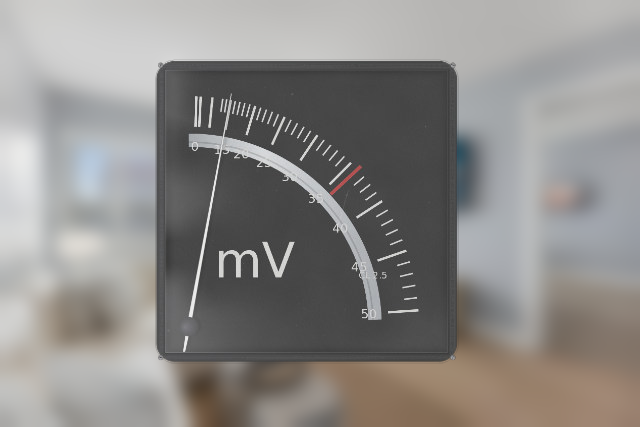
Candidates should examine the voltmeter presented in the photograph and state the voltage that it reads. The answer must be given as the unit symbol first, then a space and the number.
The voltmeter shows mV 15
